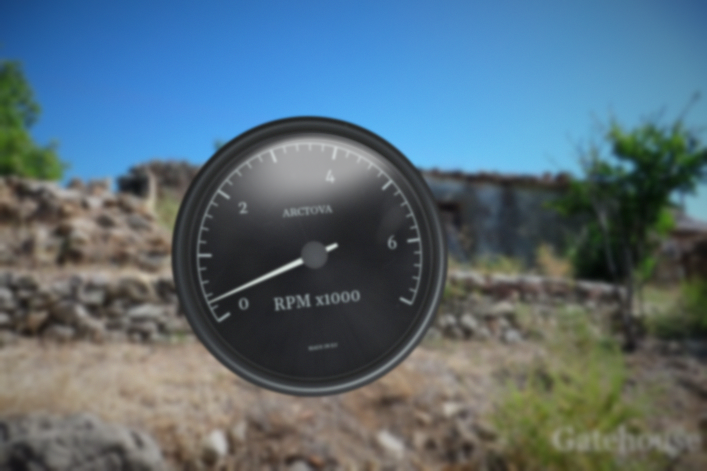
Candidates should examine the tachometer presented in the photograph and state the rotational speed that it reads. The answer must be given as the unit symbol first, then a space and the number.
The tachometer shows rpm 300
